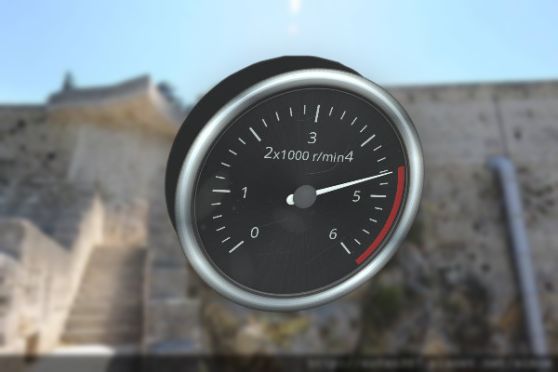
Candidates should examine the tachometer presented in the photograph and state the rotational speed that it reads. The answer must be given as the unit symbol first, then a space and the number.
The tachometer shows rpm 4600
